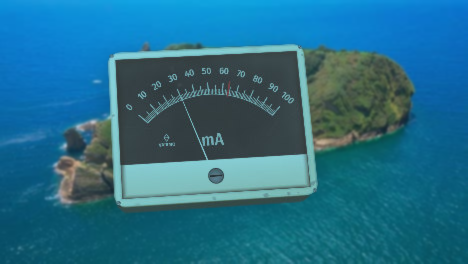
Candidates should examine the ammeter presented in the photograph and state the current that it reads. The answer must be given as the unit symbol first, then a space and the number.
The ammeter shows mA 30
